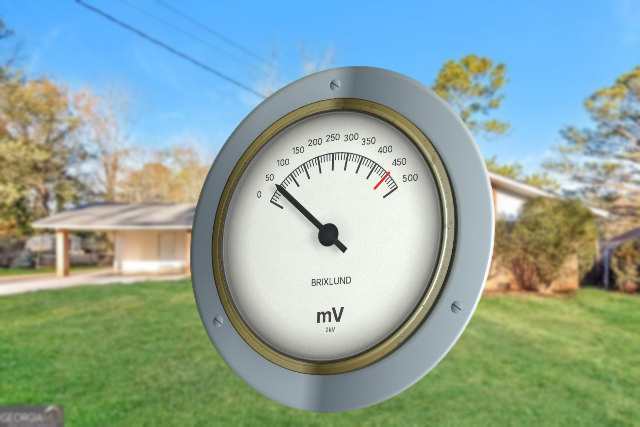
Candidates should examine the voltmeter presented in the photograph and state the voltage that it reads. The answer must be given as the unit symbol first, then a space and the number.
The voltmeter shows mV 50
